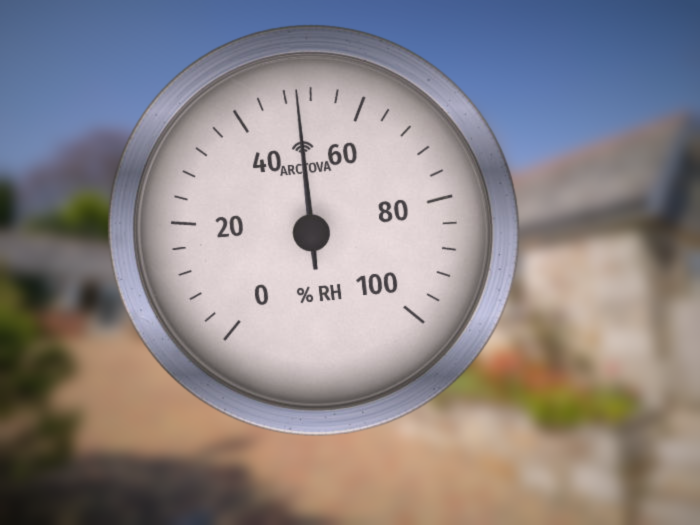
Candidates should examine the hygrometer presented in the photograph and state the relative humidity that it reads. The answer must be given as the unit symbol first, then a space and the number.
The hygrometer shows % 50
